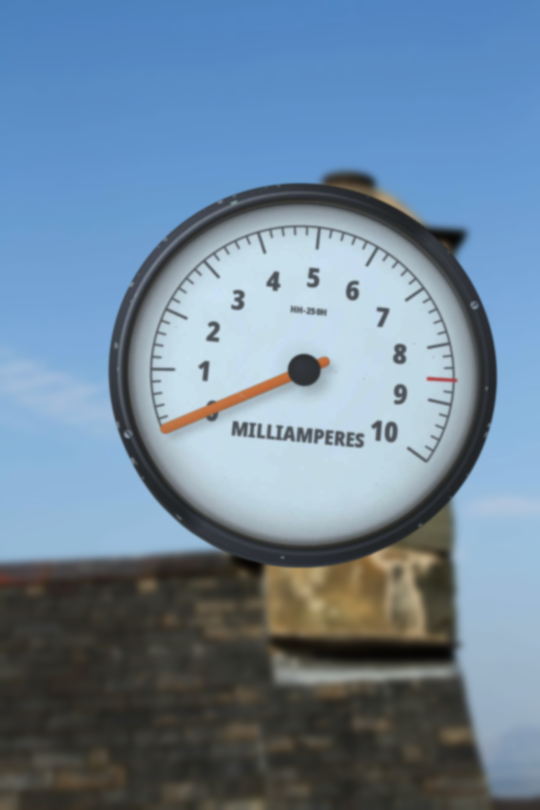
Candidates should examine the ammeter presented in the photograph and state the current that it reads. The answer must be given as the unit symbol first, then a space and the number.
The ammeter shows mA 0
